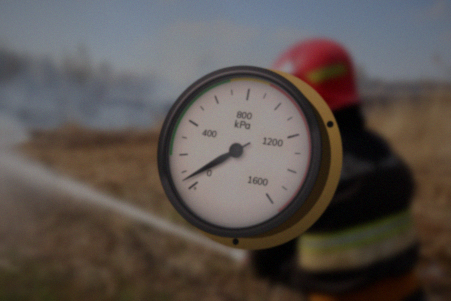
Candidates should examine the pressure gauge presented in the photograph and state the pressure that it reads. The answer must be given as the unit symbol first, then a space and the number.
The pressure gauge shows kPa 50
